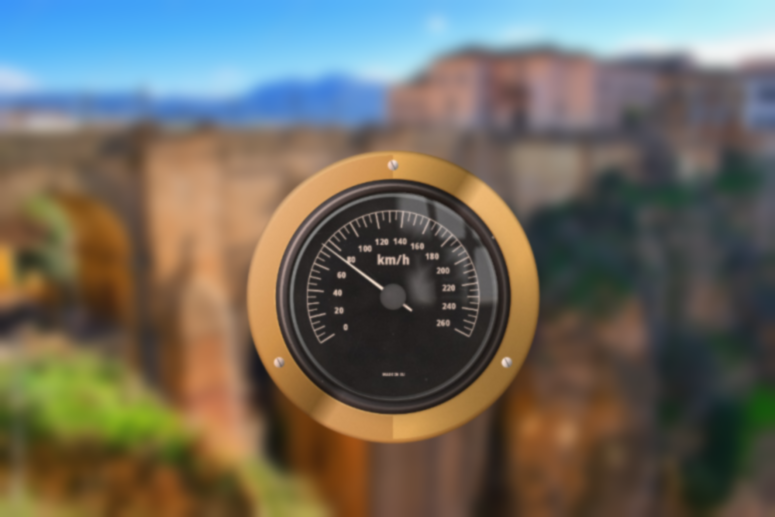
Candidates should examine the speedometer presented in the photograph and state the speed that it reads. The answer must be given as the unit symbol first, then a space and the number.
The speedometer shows km/h 75
